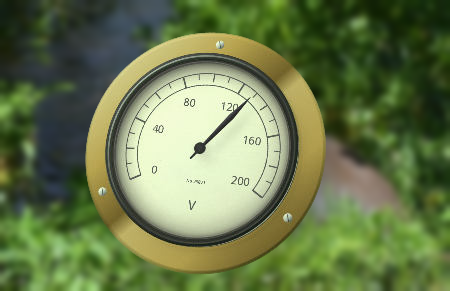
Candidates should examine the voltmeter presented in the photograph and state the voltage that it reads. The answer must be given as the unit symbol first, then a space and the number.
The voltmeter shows V 130
